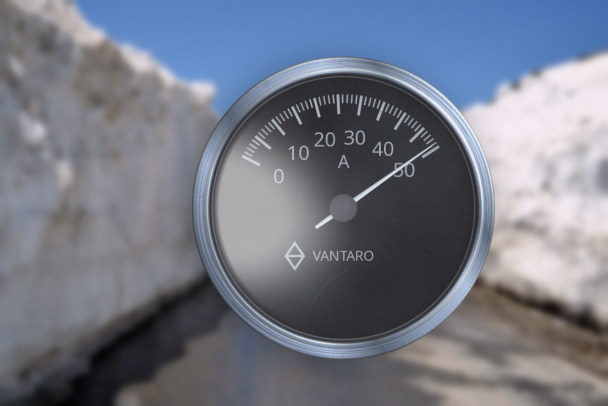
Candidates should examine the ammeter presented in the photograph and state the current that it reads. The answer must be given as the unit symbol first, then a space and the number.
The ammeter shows A 49
